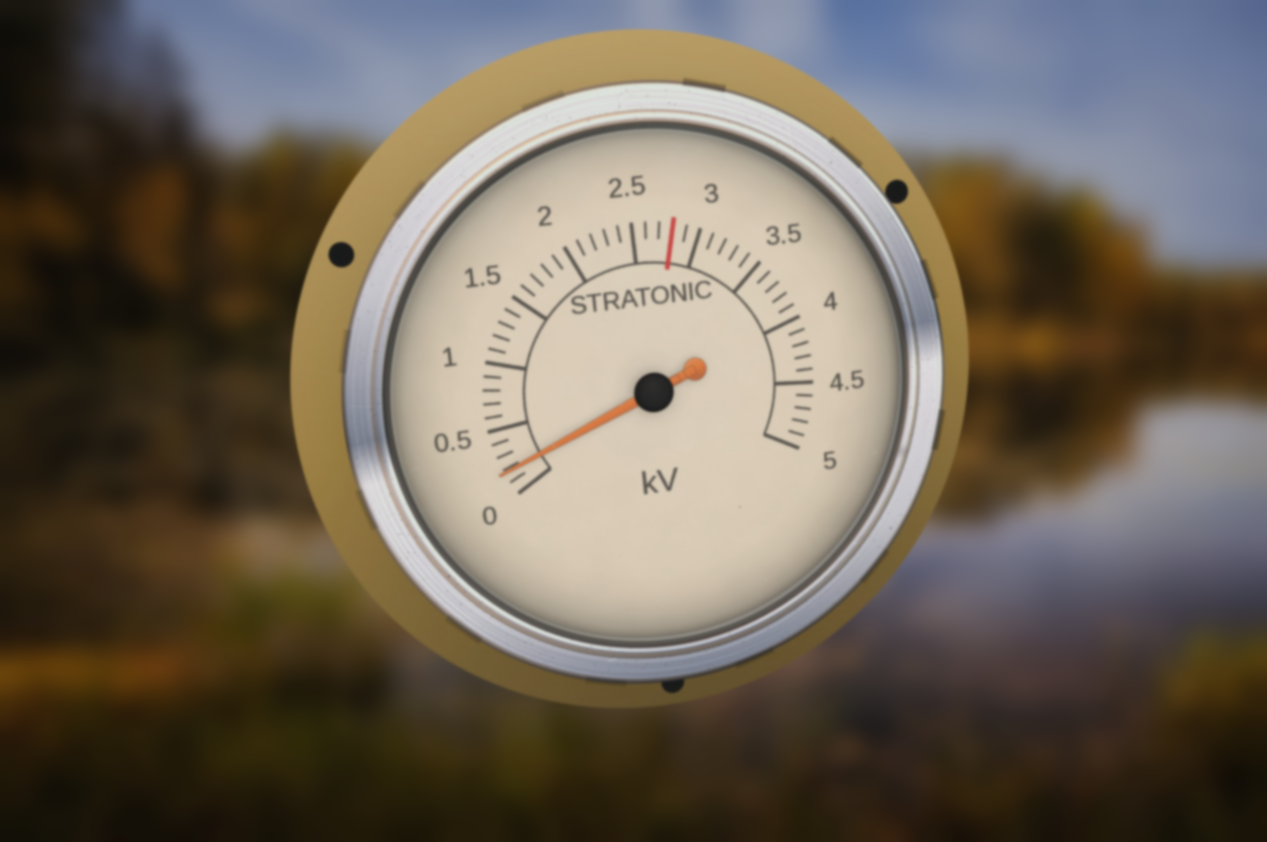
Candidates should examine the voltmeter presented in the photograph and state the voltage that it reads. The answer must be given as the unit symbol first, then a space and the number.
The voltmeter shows kV 0.2
